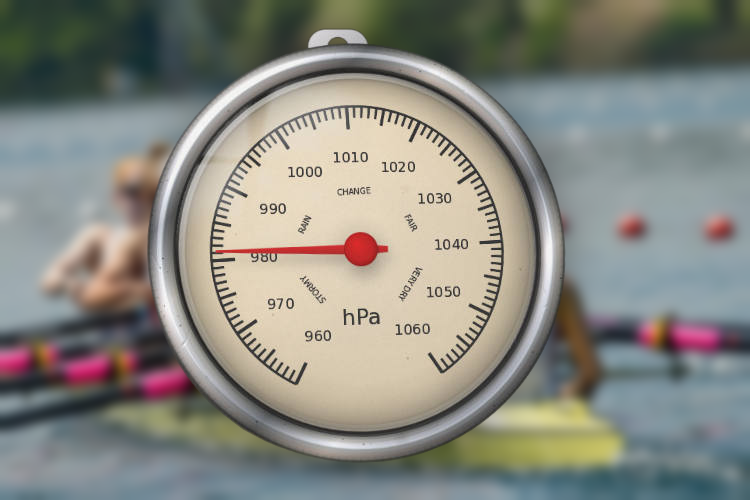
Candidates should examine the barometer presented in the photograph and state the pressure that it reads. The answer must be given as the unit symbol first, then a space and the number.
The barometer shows hPa 981
